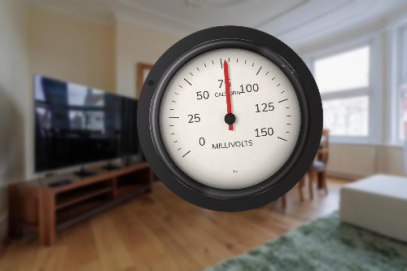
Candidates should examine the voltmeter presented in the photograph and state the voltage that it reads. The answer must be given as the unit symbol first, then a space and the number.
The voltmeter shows mV 77.5
